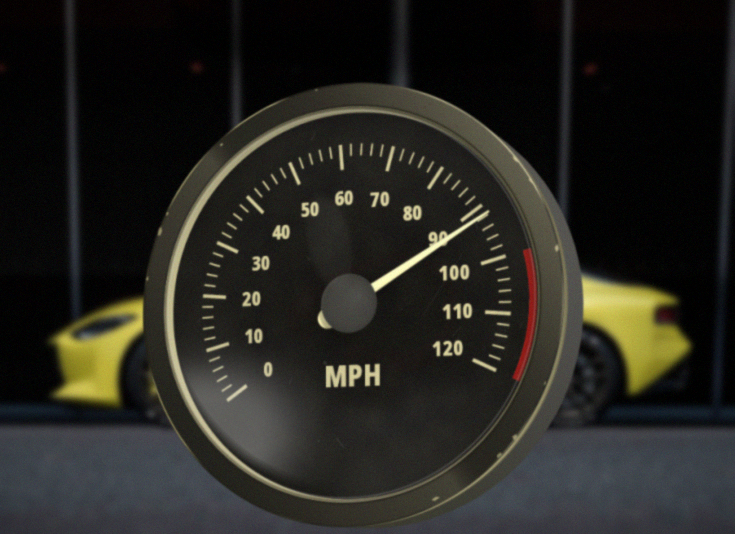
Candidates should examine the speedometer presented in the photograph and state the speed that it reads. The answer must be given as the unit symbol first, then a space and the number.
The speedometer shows mph 92
